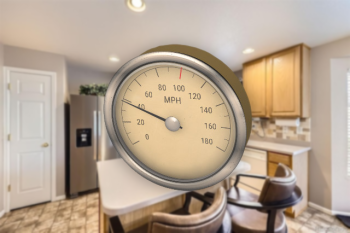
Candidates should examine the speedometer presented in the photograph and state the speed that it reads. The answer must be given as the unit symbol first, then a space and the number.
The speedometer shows mph 40
